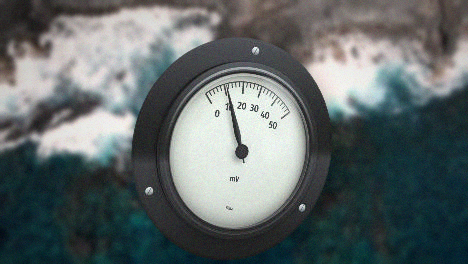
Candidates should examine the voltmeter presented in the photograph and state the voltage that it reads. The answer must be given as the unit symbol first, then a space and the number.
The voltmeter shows mV 10
